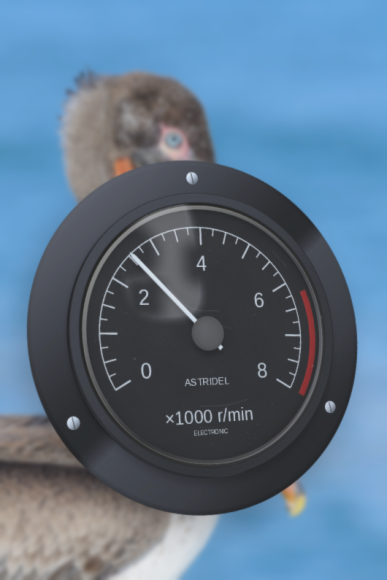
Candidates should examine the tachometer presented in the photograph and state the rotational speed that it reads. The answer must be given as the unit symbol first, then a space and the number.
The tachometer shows rpm 2500
